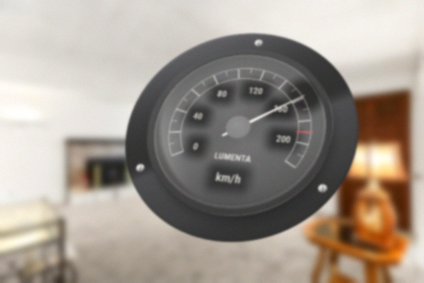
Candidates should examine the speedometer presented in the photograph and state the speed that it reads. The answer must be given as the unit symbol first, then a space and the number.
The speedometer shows km/h 160
